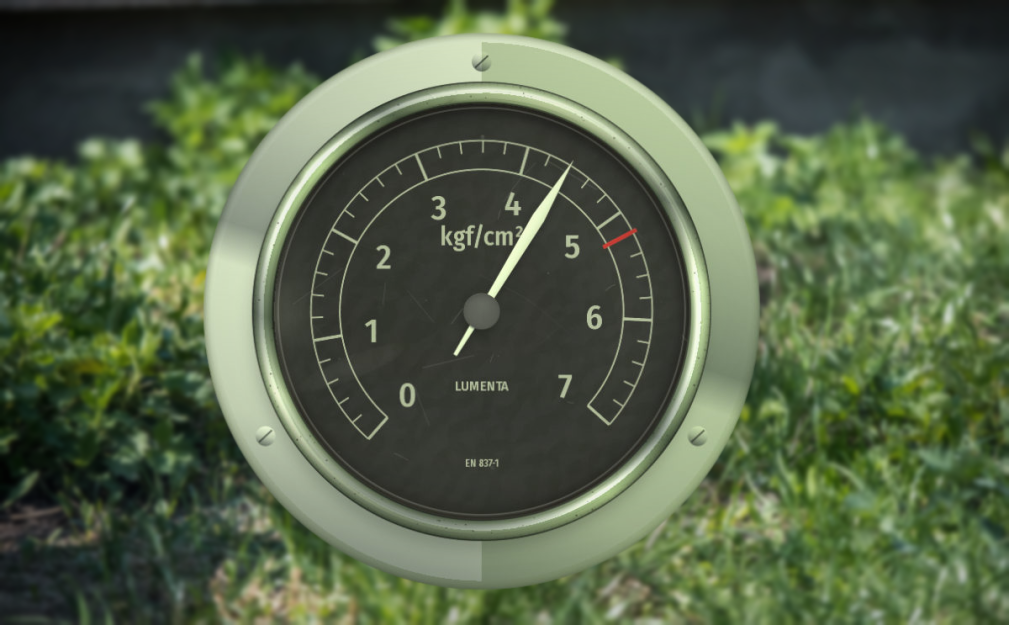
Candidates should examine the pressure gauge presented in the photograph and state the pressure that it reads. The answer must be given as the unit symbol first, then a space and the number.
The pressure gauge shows kg/cm² 4.4
